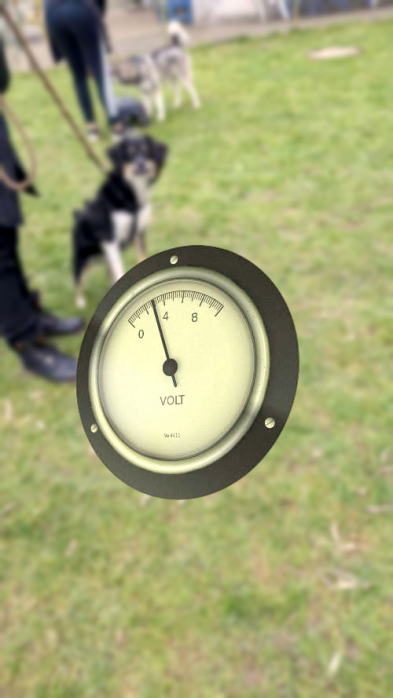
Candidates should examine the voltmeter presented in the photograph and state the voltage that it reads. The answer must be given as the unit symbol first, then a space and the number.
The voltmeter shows V 3
